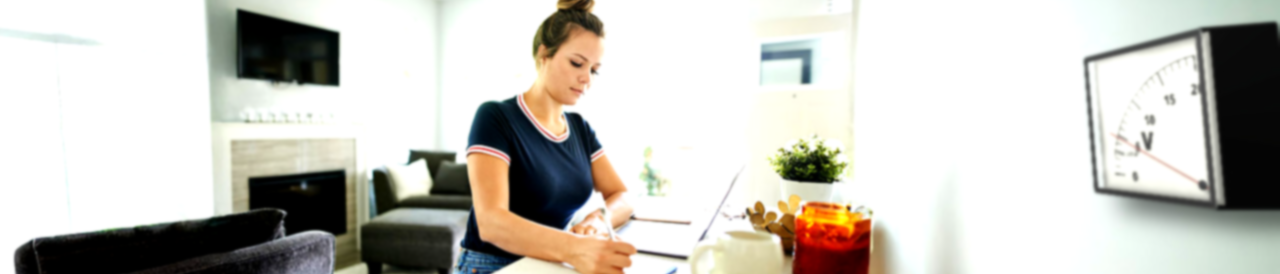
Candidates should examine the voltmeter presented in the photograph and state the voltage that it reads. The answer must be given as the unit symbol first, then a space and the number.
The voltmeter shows V 5
